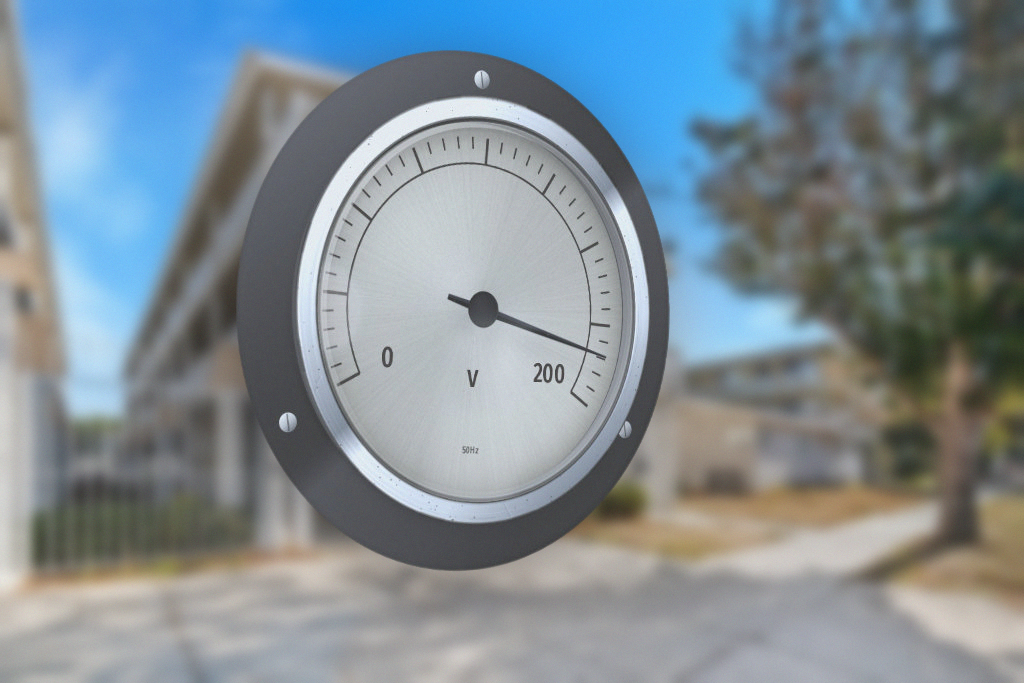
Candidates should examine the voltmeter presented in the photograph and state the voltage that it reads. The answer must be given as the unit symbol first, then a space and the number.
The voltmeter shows V 185
